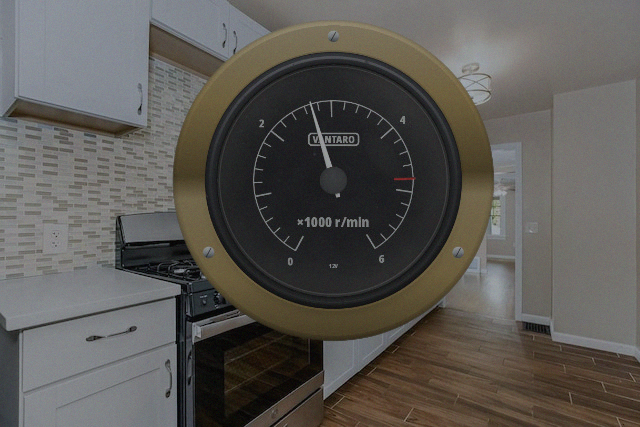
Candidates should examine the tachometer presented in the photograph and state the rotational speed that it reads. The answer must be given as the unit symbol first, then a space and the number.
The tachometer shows rpm 2700
